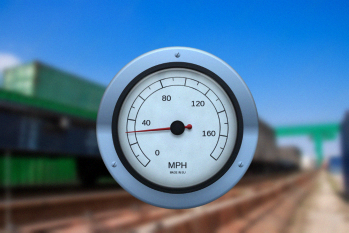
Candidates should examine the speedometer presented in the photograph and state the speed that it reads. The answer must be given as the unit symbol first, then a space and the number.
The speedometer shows mph 30
